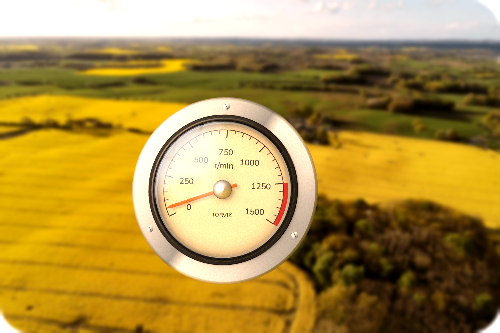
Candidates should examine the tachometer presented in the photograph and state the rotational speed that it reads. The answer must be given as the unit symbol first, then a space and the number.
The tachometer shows rpm 50
